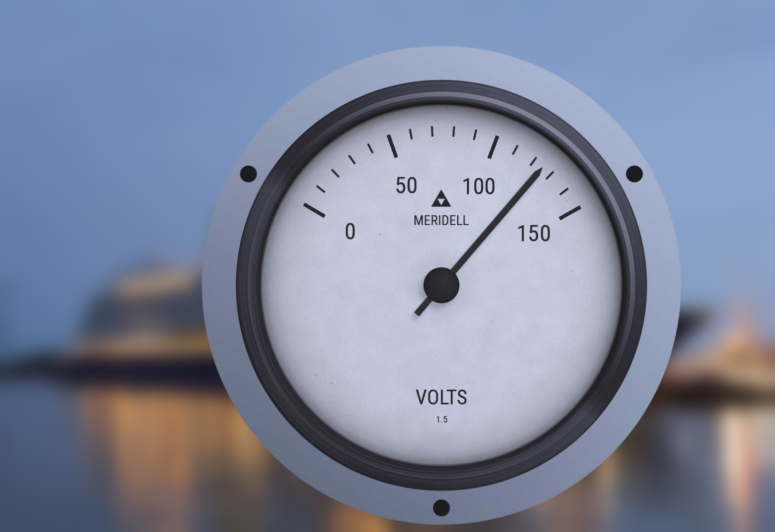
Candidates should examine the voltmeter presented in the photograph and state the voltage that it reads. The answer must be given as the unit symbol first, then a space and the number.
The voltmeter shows V 125
